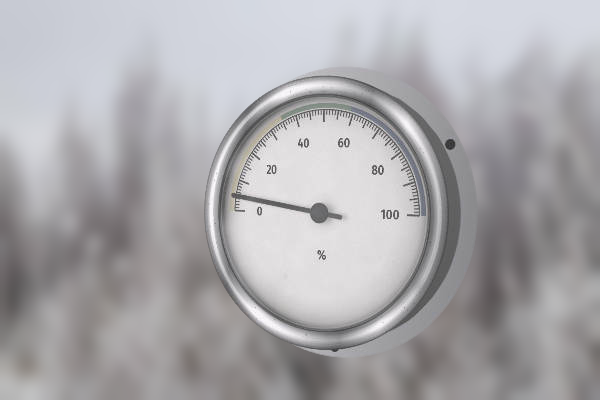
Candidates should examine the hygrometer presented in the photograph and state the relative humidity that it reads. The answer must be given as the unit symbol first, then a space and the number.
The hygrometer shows % 5
